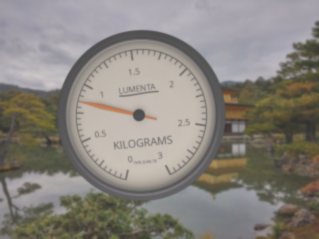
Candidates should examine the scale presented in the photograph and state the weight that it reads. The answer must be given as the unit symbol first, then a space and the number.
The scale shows kg 0.85
